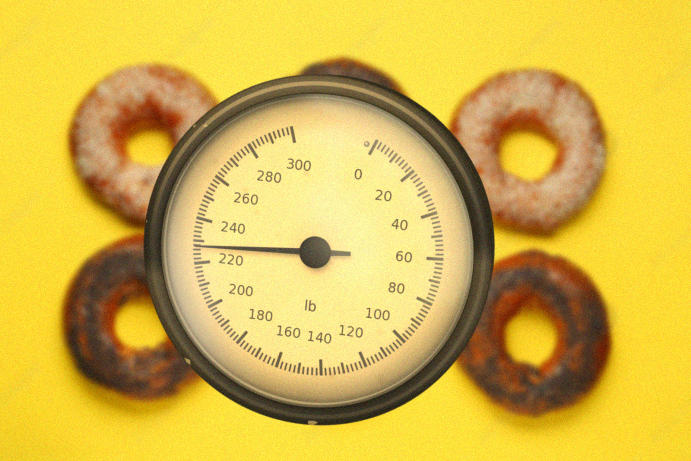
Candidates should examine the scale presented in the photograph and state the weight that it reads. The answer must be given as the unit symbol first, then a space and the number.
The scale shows lb 228
